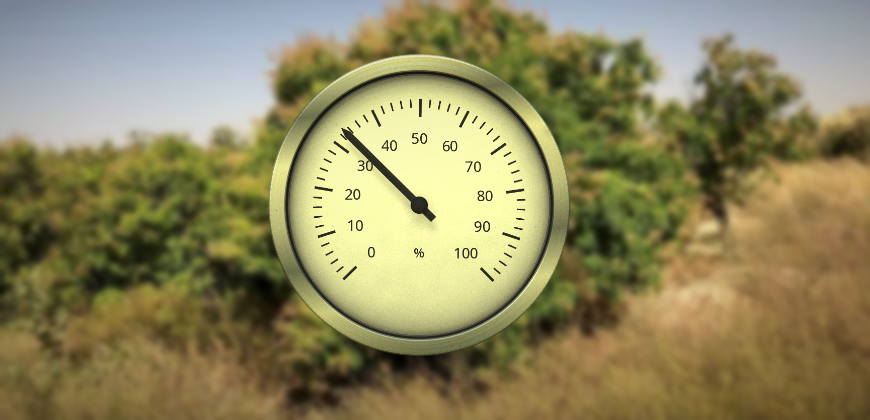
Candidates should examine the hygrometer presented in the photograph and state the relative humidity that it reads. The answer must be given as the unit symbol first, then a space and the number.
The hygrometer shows % 33
